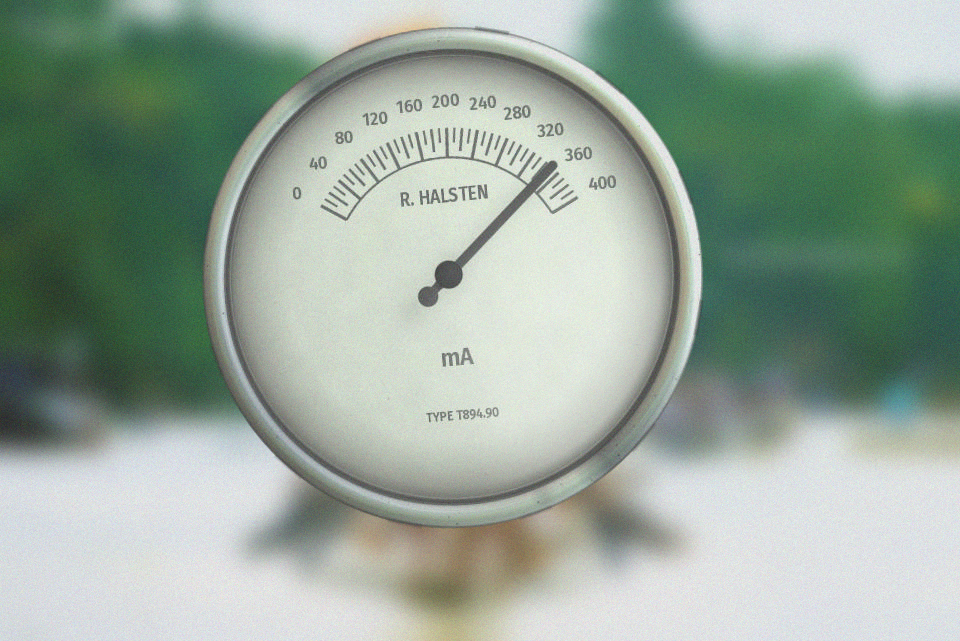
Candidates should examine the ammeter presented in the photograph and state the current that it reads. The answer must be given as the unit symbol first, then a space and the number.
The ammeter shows mA 350
